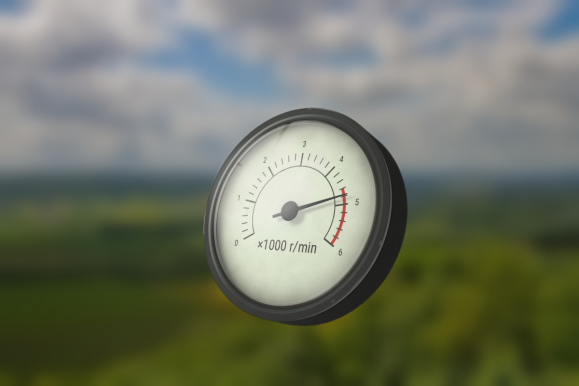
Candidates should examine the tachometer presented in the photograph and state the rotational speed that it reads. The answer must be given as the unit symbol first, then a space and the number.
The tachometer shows rpm 4800
